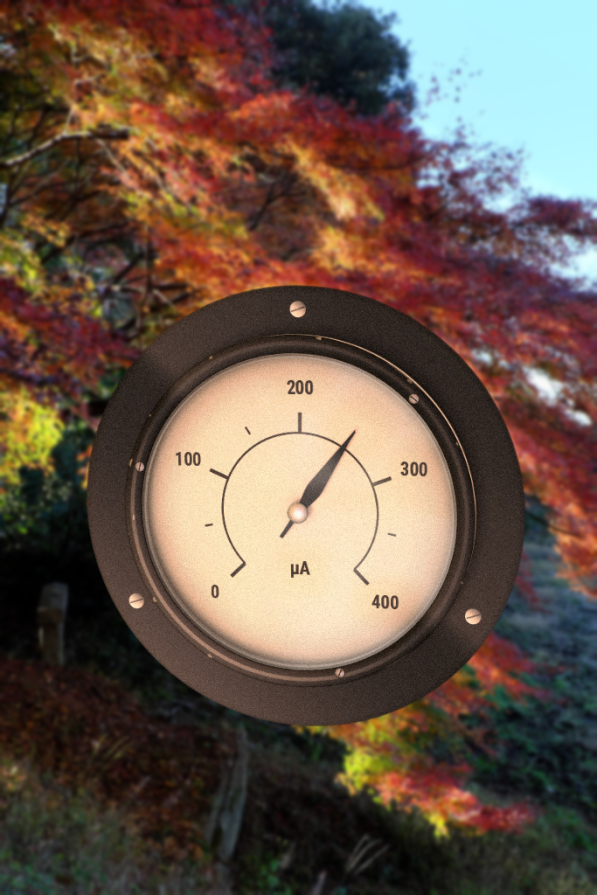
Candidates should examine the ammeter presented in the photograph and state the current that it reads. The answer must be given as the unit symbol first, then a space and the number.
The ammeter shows µA 250
